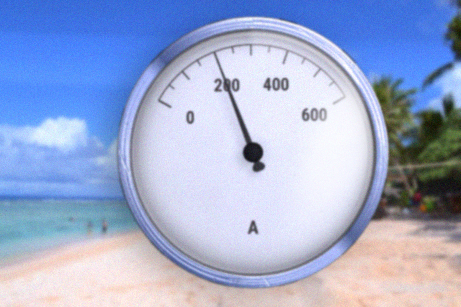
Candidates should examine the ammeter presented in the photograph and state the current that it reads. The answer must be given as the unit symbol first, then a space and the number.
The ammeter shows A 200
